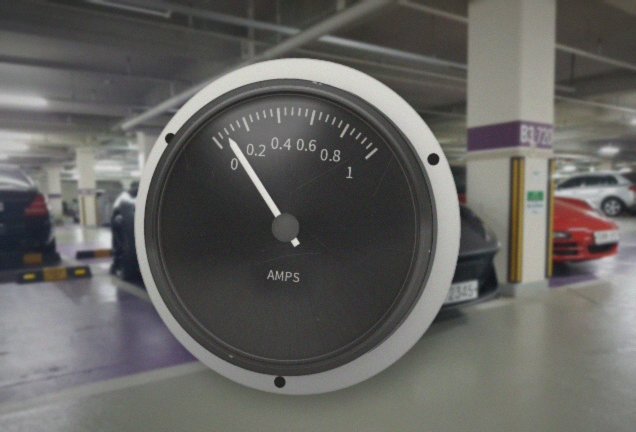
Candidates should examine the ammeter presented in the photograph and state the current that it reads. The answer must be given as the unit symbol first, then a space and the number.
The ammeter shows A 0.08
